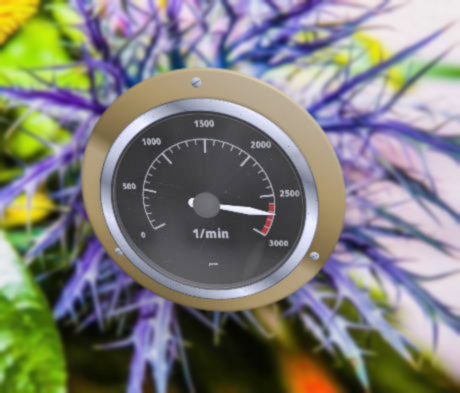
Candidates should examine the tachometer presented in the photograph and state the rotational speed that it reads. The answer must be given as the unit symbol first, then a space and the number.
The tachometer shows rpm 2700
